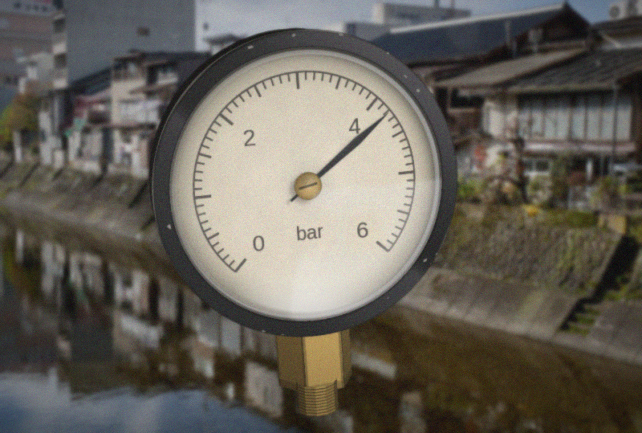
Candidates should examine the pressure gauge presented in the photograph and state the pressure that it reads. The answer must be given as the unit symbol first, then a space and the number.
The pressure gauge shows bar 4.2
